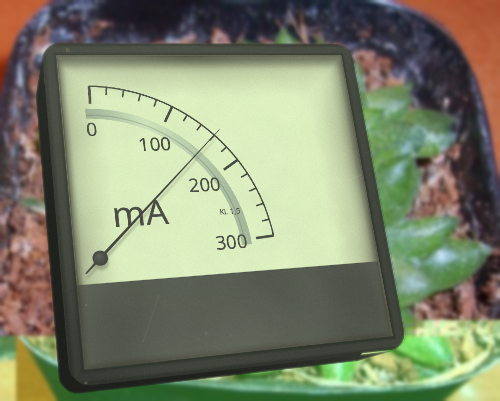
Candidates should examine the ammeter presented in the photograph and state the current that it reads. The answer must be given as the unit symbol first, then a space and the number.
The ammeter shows mA 160
